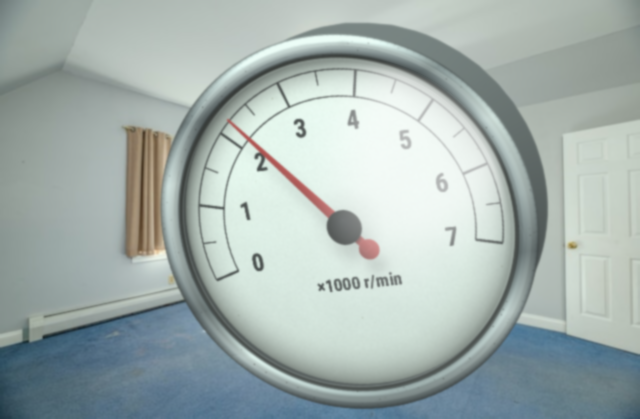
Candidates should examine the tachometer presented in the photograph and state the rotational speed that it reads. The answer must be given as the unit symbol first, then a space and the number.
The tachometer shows rpm 2250
